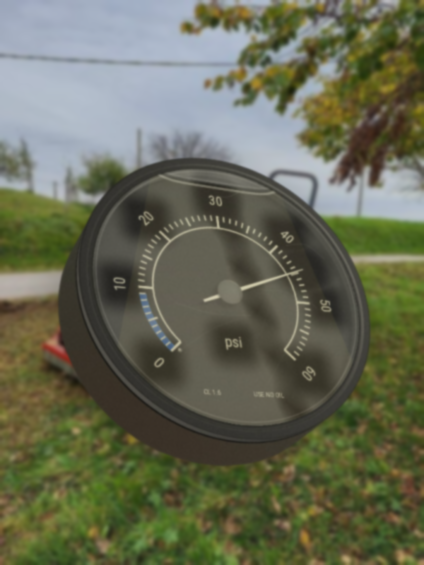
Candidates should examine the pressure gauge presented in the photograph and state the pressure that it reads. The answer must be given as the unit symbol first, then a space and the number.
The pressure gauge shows psi 45
